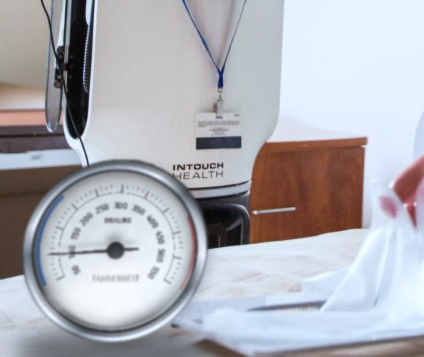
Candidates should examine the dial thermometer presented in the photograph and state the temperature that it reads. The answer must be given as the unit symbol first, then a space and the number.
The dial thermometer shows °F 100
